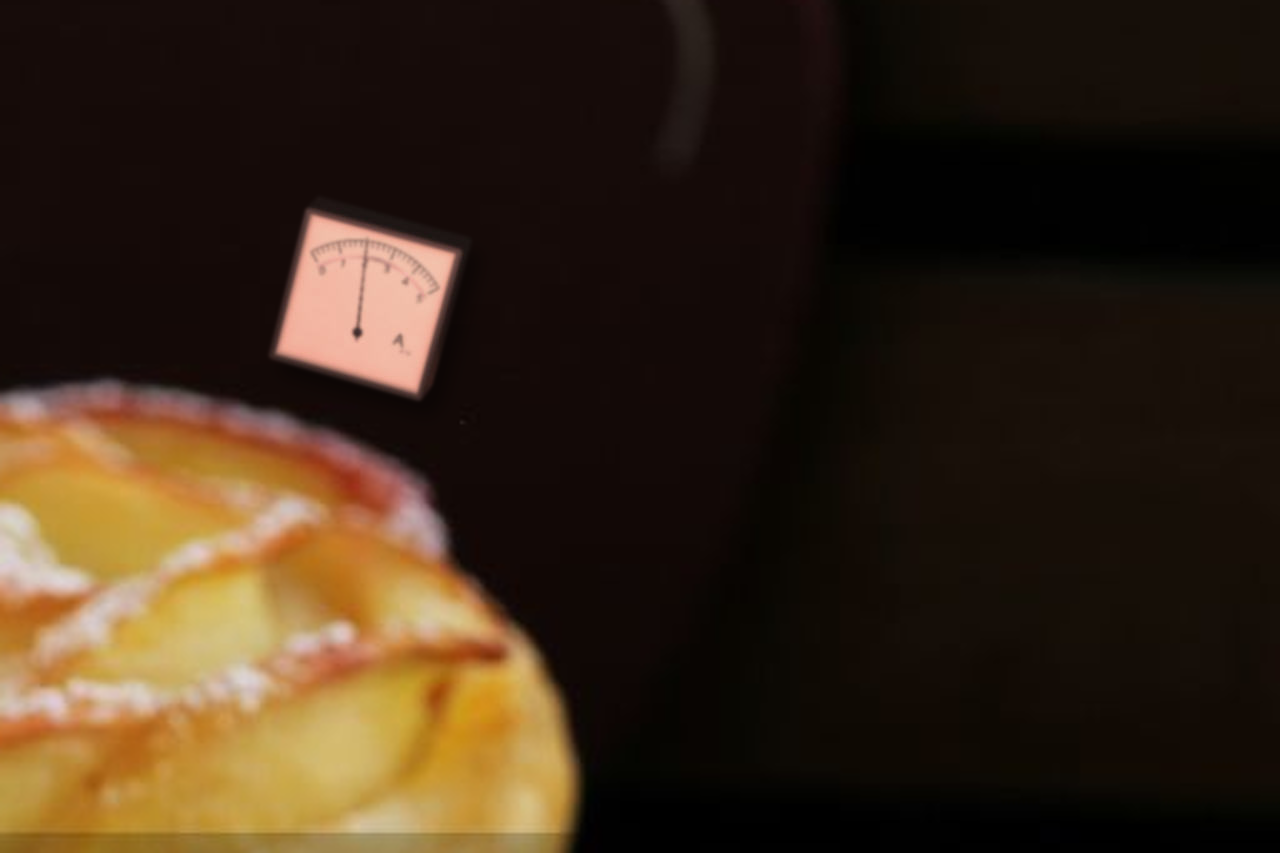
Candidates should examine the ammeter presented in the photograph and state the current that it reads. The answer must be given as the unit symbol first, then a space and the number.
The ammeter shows A 2
